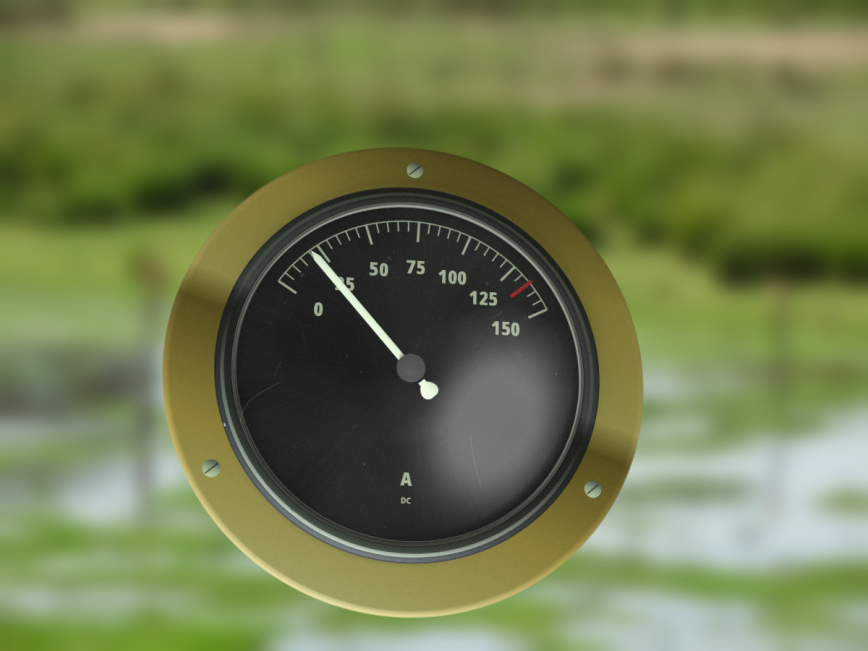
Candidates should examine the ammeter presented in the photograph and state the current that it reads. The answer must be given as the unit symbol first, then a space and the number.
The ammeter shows A 20
